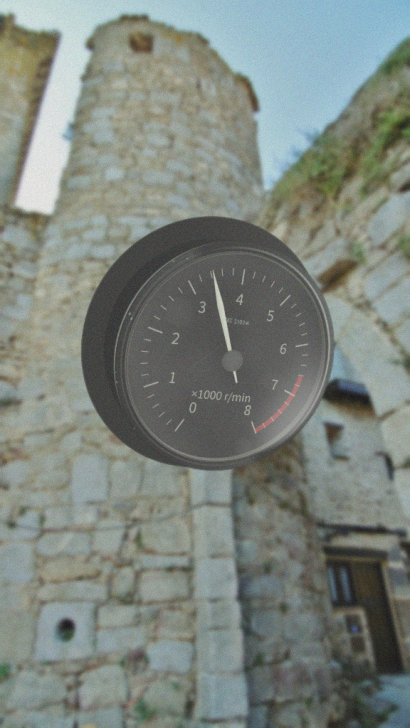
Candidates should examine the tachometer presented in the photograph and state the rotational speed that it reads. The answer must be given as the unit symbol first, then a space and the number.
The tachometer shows rpm 3400
